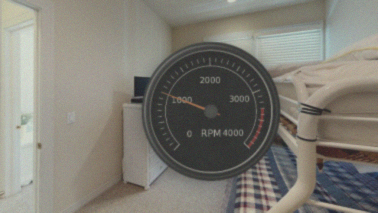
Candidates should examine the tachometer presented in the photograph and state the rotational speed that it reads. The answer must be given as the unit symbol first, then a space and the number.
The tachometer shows rpm 1000
